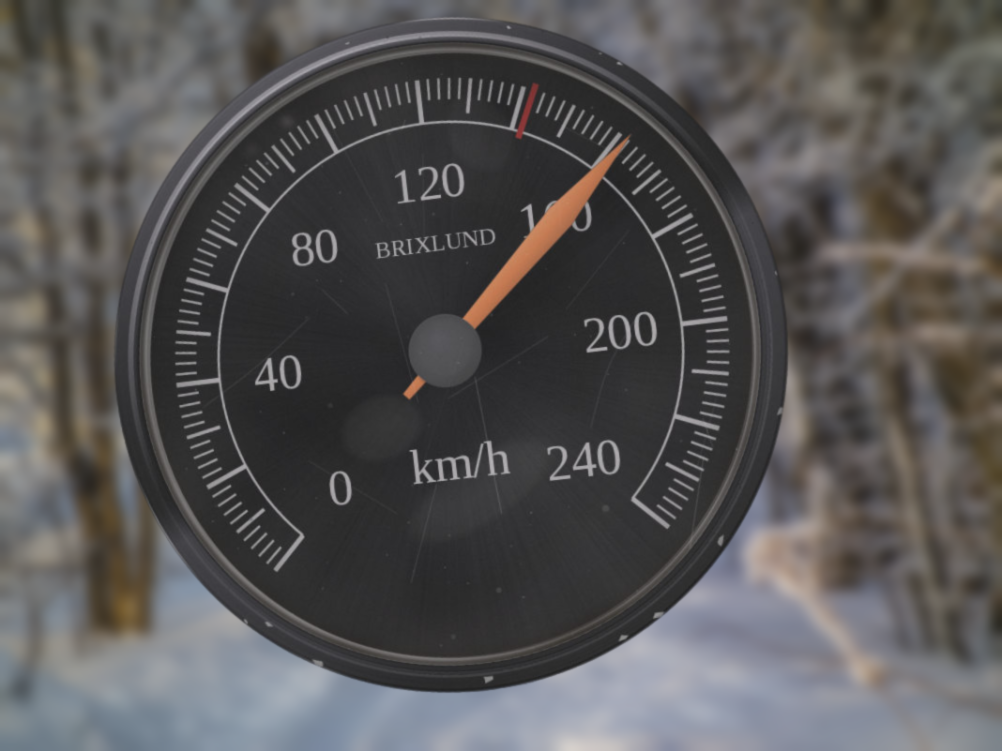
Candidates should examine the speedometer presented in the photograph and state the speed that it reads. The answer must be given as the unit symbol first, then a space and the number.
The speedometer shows km/h 162
